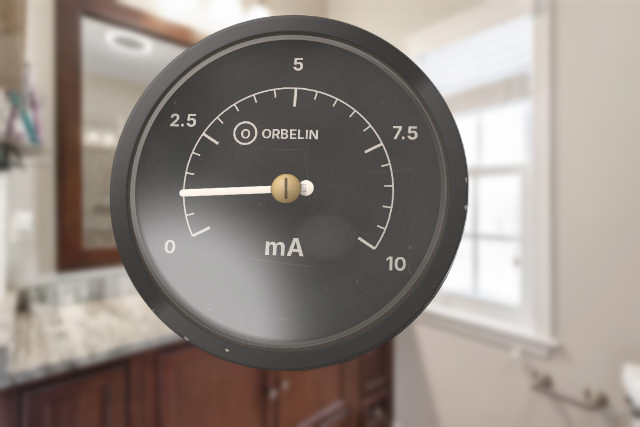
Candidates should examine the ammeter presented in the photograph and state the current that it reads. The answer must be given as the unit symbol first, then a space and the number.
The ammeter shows mA 1
